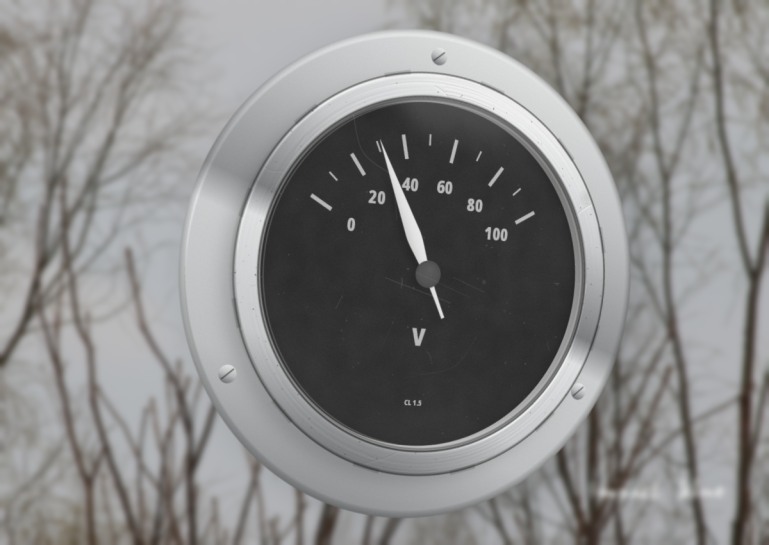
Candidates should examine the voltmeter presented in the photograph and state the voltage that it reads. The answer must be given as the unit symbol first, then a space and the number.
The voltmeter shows V 30
